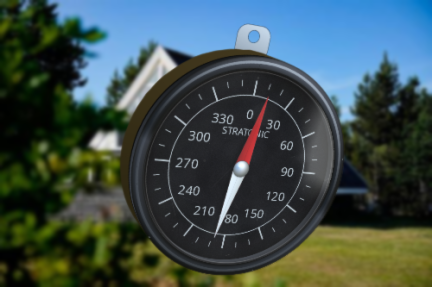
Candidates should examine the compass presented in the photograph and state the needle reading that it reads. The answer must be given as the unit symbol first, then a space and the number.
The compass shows ° 10
